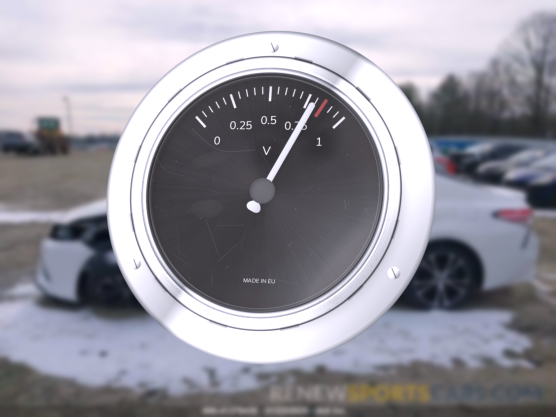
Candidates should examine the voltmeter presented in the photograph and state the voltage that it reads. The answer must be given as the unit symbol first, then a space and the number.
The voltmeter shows V 0.8
